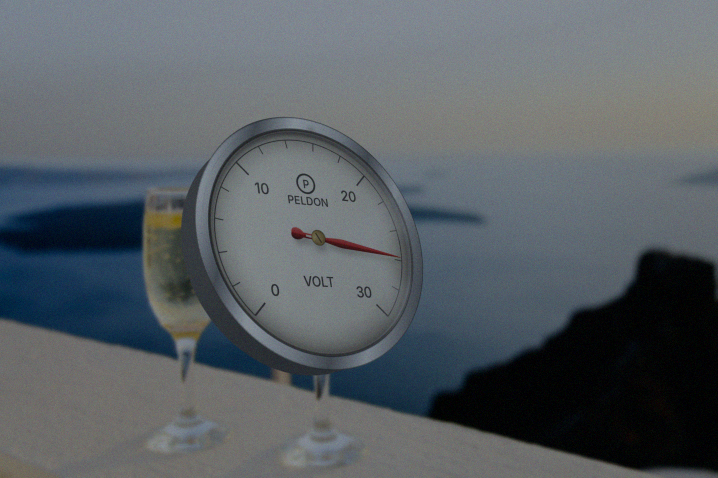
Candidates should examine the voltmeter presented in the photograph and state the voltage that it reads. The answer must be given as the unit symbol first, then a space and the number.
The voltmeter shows V 26
